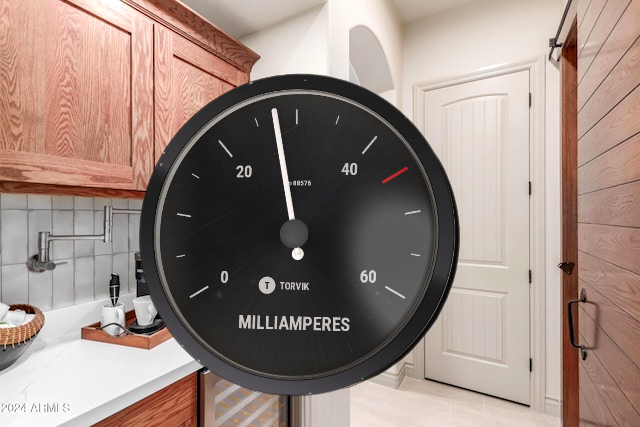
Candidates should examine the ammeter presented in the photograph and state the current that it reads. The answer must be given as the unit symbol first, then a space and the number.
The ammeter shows mA 27.5
